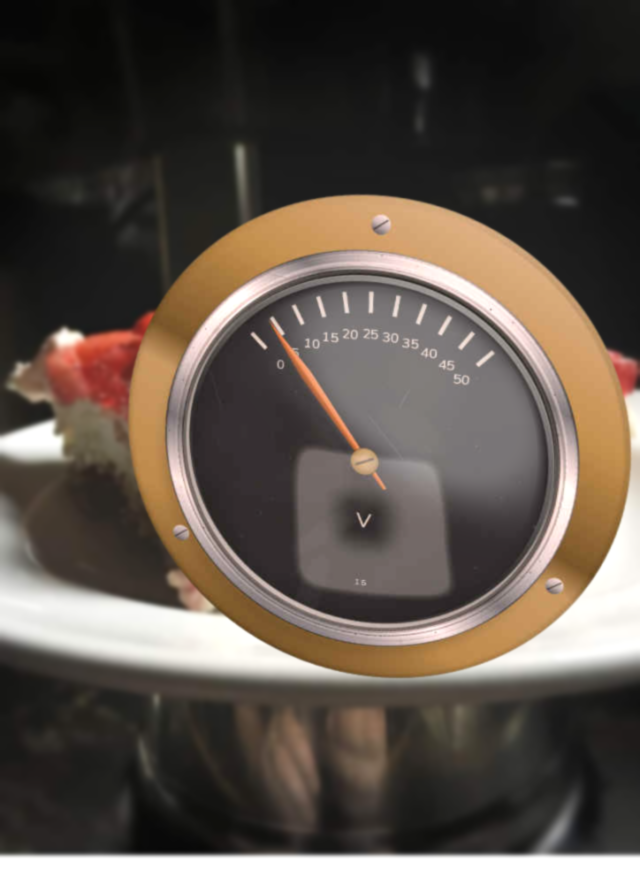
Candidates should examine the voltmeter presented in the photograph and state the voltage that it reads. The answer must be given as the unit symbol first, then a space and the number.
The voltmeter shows V 5
